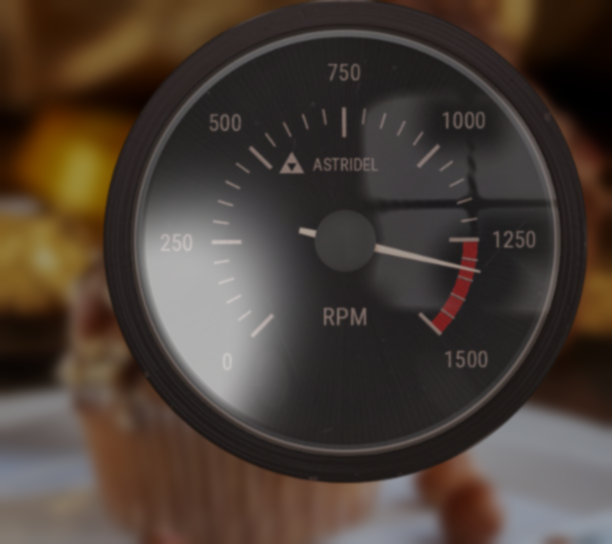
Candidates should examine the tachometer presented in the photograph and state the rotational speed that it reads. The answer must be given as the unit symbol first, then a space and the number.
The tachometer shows rpm 1325
